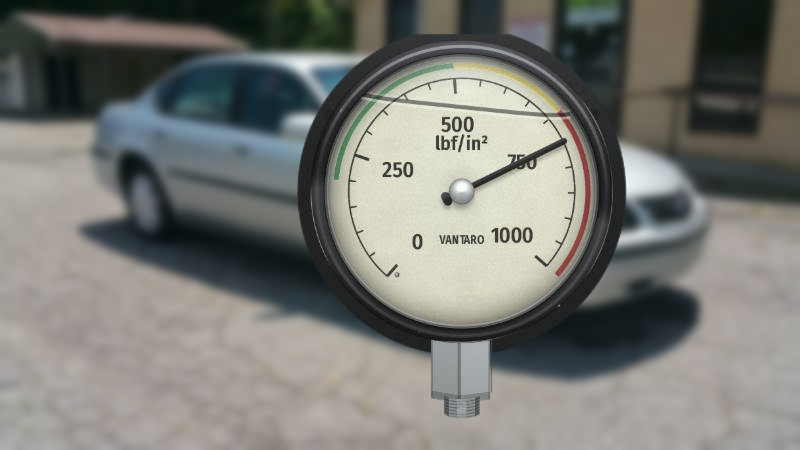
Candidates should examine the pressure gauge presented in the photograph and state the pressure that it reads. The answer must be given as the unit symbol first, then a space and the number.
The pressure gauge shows psi 750
